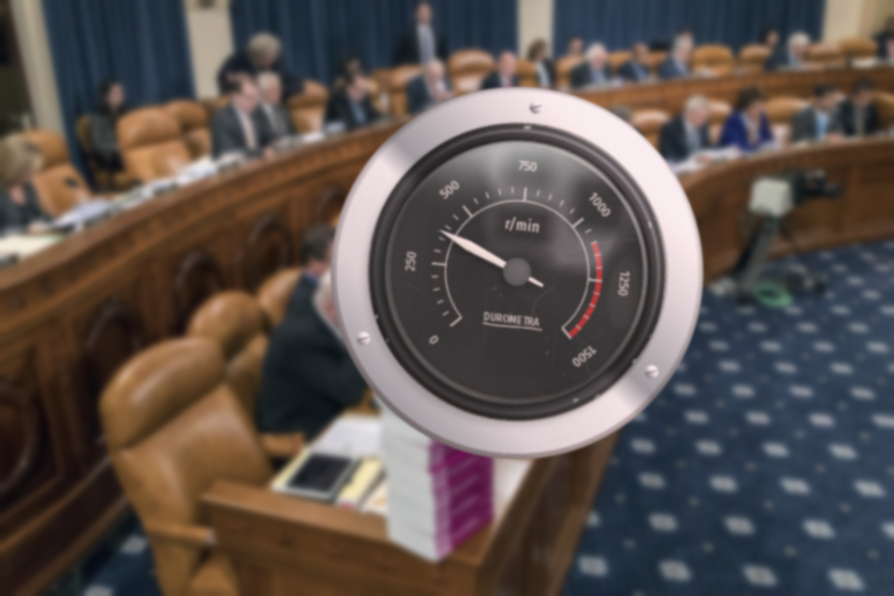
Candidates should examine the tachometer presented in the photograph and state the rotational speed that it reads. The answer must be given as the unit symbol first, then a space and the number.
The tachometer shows rpm 375
